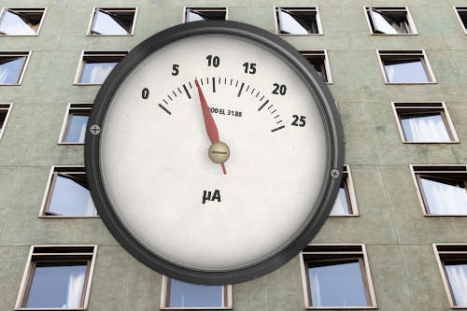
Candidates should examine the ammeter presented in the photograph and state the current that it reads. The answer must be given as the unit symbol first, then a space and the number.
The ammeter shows µA 7
